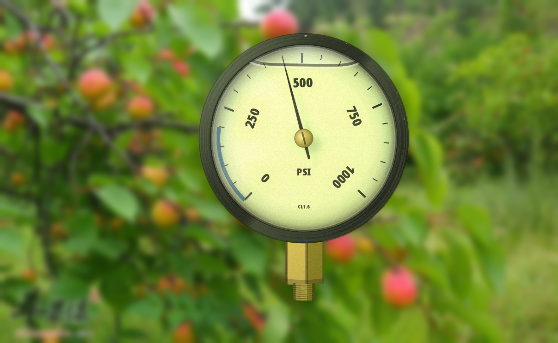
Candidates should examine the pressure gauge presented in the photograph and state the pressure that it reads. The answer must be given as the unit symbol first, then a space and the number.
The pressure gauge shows psi 450
